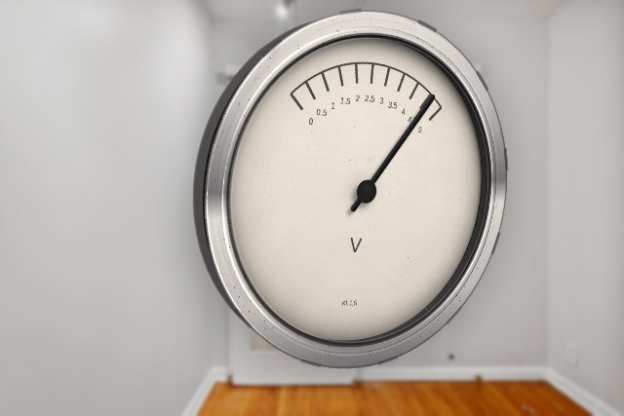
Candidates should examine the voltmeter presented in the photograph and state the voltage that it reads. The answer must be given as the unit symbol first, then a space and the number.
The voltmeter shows V 4.5
